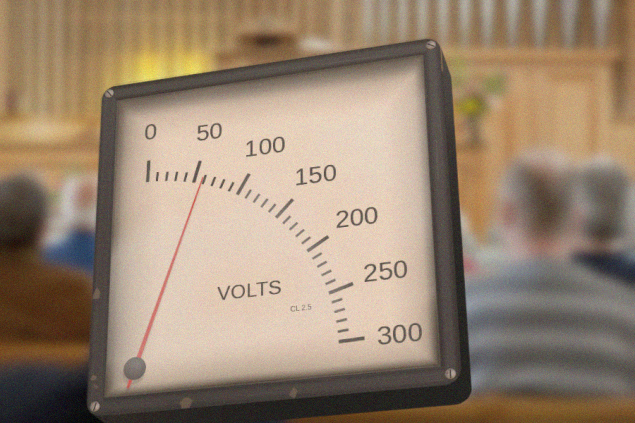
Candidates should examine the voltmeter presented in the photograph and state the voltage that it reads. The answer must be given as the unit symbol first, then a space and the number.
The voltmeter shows V 60
